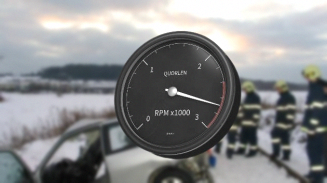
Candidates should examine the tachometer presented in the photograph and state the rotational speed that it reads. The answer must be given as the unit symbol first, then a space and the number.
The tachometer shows rpm 2700
